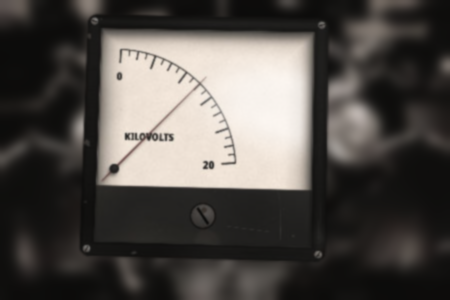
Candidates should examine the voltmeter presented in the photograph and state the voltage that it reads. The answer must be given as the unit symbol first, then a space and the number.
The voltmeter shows kV 10
